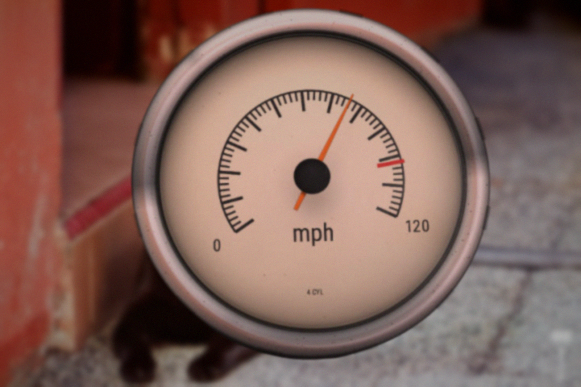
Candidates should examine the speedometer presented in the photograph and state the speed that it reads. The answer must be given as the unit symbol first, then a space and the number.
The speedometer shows mph 76
